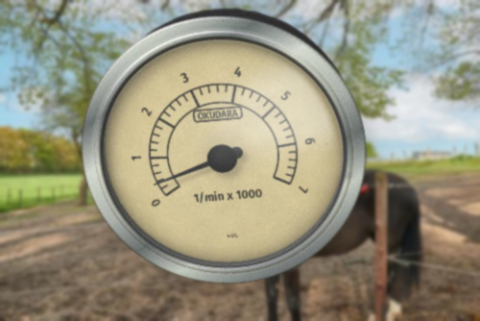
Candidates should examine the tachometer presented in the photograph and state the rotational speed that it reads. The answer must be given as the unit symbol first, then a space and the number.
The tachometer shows rpm 400
